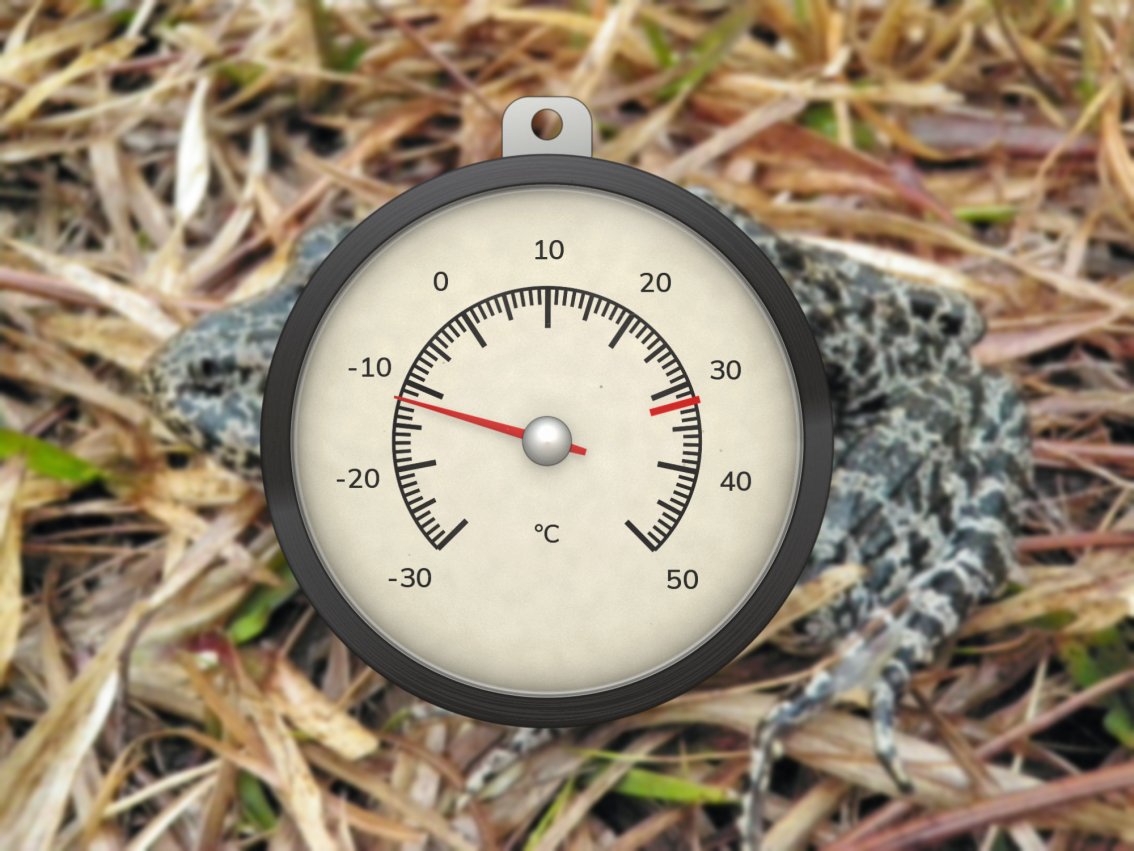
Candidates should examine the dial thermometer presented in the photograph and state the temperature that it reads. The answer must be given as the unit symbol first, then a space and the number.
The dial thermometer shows °C -12
